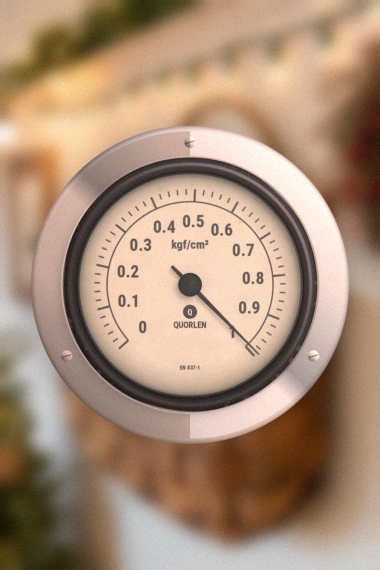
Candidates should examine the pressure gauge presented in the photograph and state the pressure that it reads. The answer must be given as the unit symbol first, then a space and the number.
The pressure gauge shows kg/cm² 0.99
